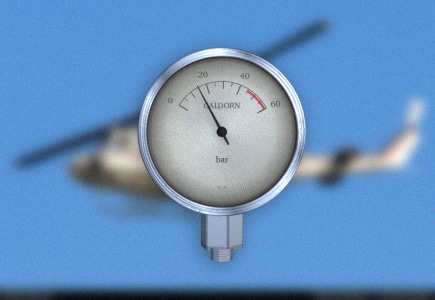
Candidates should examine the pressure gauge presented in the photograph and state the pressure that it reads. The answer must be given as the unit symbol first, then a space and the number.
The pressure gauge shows bar 15
